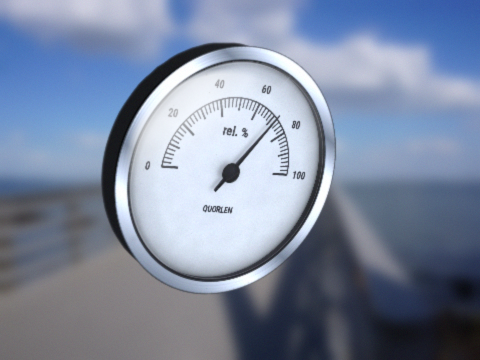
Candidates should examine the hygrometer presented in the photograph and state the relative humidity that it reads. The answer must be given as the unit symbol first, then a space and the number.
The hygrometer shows % 70
